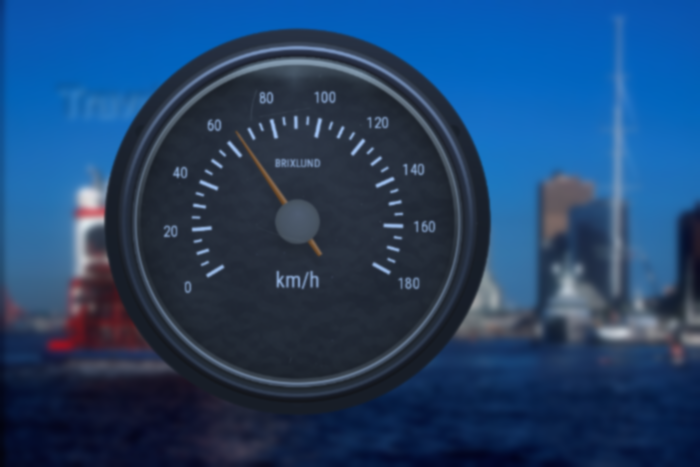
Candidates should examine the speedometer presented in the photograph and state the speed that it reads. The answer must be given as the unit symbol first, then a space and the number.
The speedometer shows km/h 65
